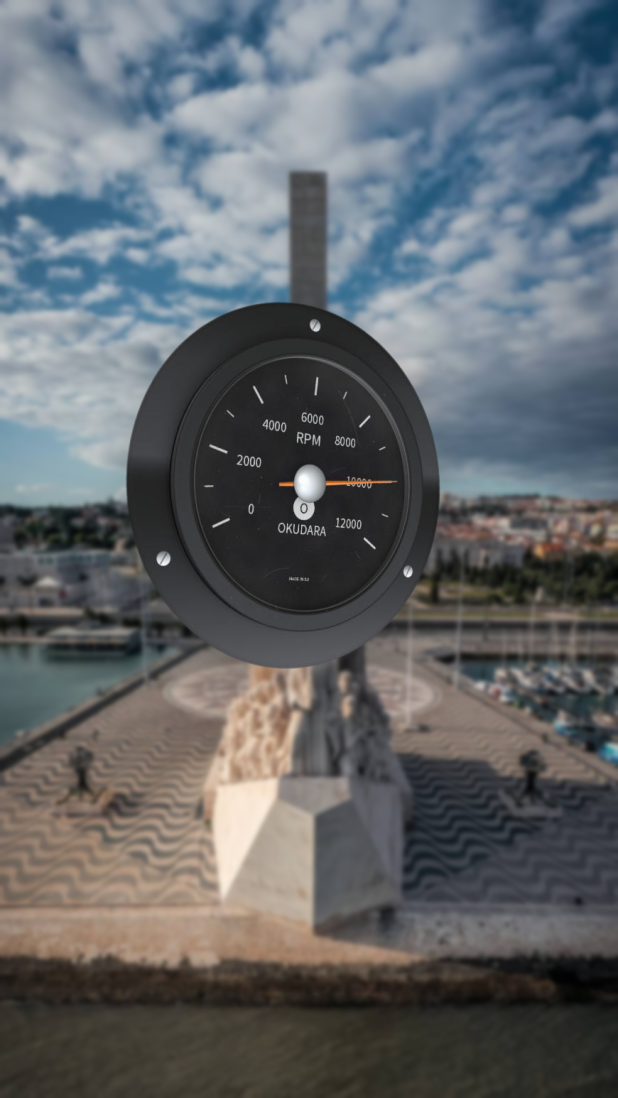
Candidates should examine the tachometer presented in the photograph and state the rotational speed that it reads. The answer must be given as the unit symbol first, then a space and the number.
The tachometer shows rpm 10000
